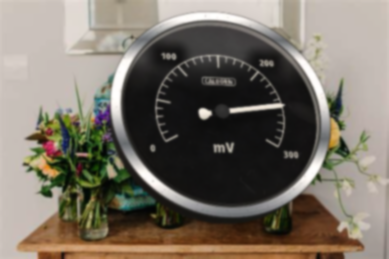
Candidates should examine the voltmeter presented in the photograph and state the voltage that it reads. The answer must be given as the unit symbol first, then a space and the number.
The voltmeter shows mV 250
